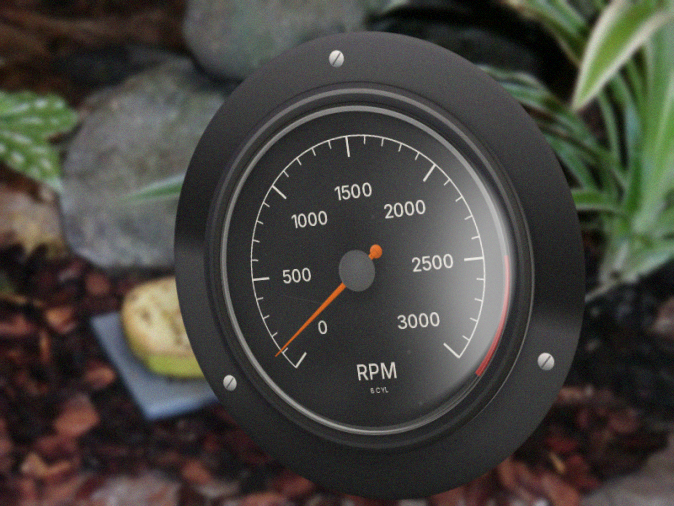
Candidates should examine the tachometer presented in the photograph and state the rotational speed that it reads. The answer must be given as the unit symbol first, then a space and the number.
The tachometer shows rpm 100
